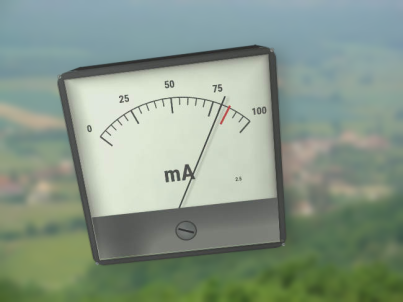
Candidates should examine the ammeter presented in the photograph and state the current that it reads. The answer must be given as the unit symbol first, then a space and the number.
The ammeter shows mA 80
